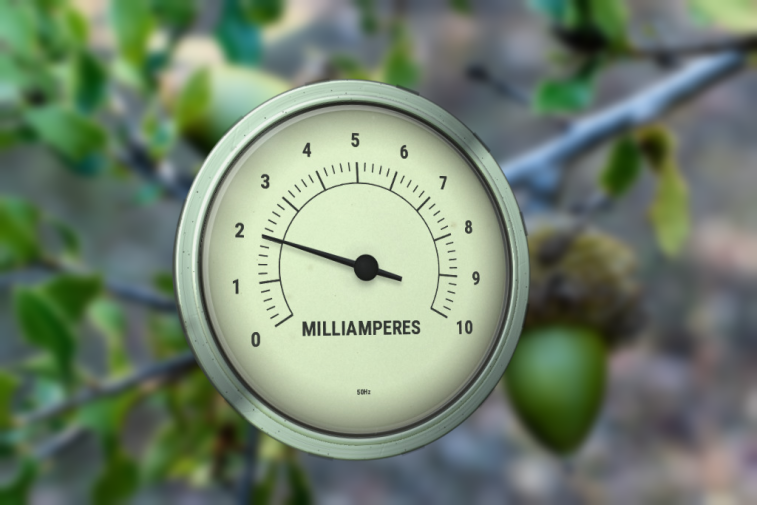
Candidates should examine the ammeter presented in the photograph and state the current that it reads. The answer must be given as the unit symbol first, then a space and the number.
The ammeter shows mA 2
